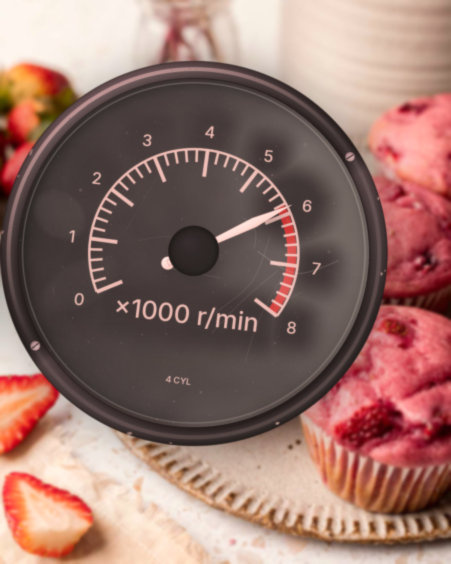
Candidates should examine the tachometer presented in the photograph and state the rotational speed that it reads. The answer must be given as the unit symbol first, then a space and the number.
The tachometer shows rpm 5900
